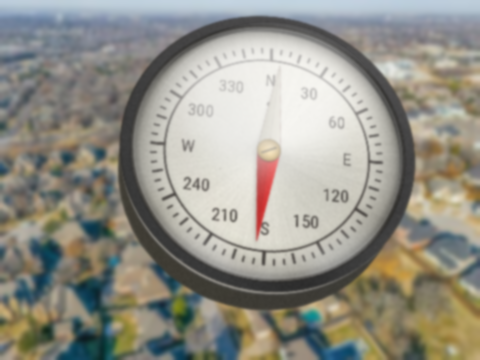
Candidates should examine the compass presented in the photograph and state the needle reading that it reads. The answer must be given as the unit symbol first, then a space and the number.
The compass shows ° 185
